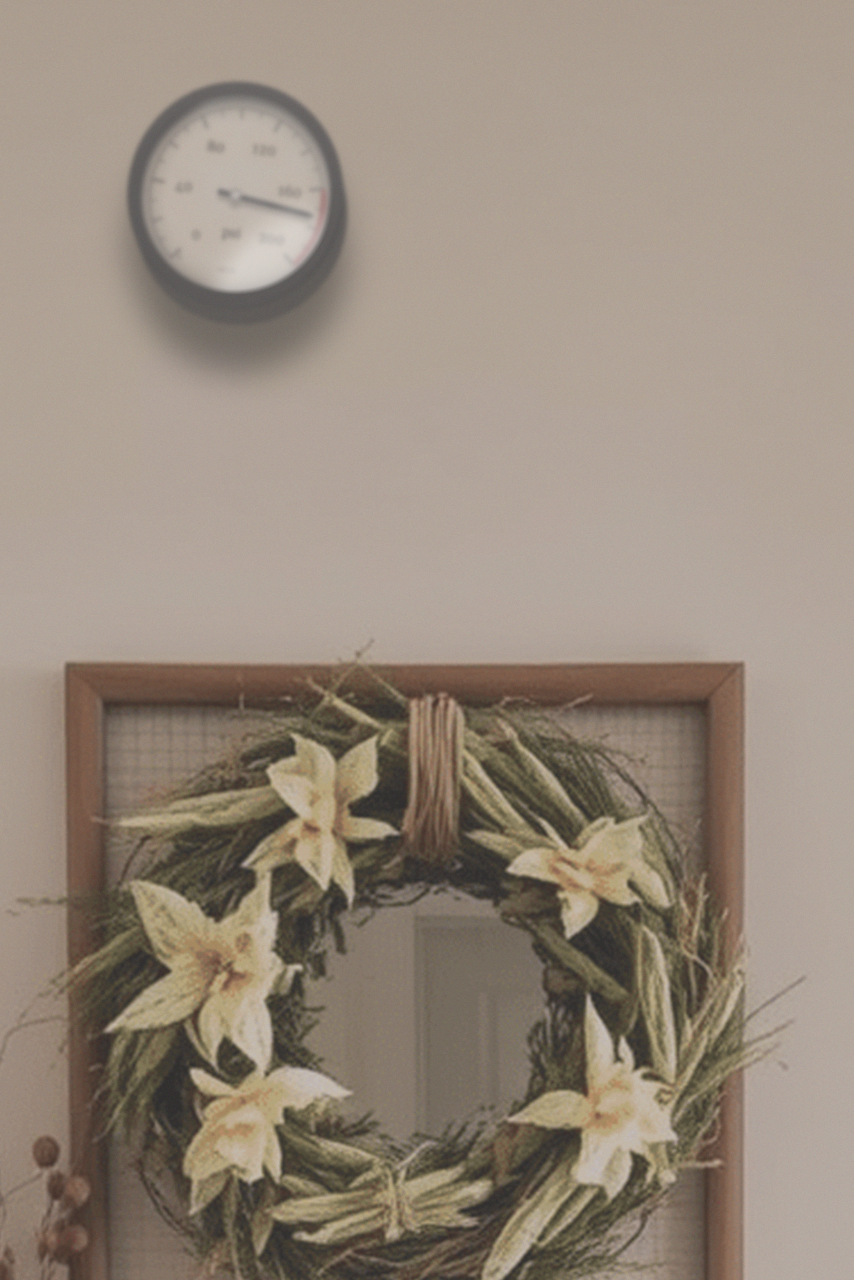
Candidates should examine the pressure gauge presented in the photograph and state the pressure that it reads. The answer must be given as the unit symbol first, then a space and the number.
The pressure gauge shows psi 175
